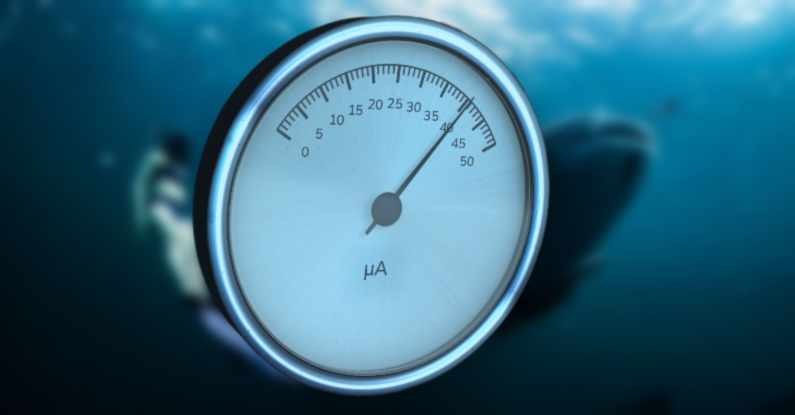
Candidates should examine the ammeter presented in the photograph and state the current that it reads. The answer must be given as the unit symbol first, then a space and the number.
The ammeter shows µA 40
